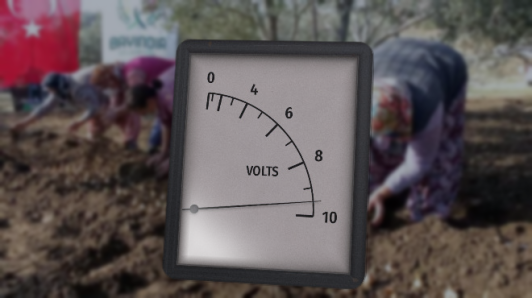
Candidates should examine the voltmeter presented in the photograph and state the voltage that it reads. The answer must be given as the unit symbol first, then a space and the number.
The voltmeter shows V 9.5
